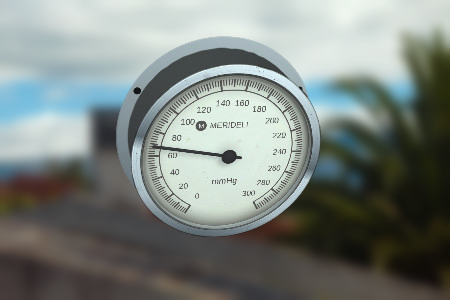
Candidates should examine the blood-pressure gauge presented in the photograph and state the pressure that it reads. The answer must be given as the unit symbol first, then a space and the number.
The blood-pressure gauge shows mmHg 70
